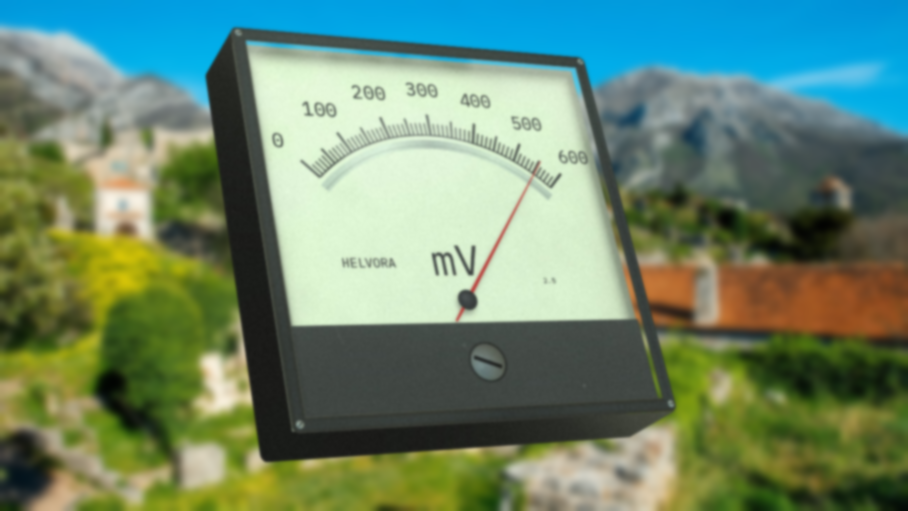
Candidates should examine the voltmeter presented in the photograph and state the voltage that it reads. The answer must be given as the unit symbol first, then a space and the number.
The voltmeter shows mV 550
